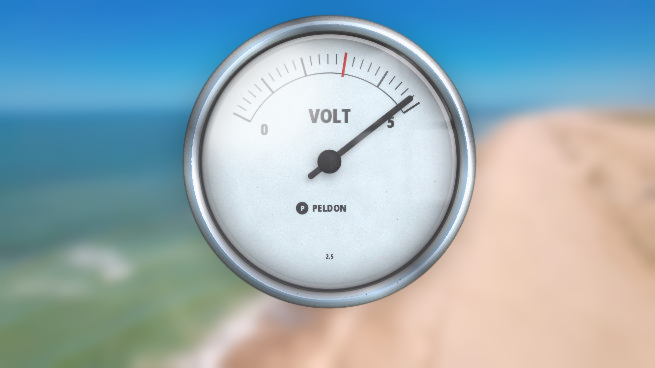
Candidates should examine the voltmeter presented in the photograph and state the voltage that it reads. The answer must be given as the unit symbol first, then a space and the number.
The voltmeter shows V 4.8
